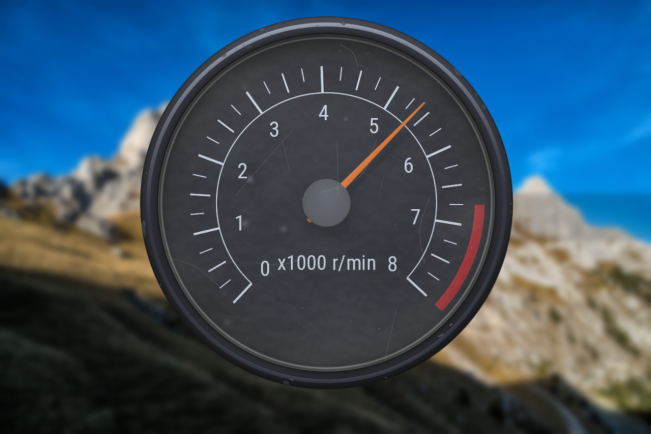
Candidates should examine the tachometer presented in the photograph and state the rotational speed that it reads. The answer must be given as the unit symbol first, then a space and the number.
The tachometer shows rpm 5375
